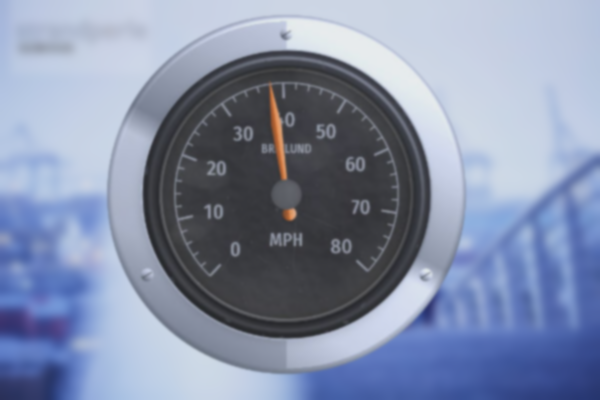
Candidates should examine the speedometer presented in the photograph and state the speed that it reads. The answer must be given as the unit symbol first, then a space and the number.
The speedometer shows mph 38
